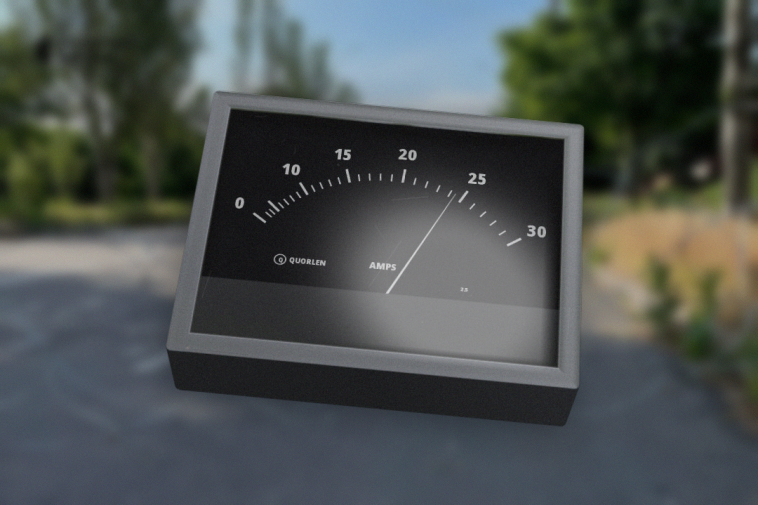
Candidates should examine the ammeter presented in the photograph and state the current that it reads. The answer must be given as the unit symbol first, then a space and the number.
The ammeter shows A 24.5
